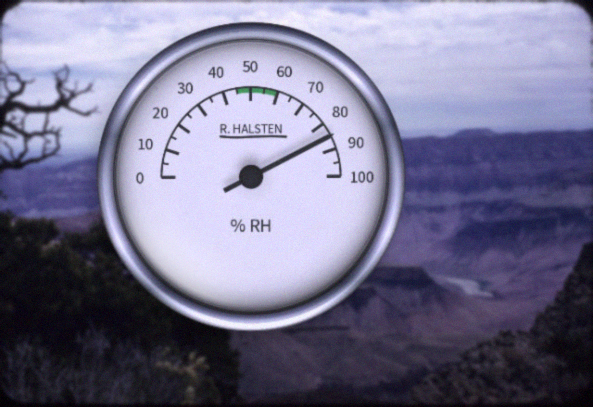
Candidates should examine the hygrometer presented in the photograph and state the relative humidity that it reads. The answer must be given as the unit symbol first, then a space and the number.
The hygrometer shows % 85
